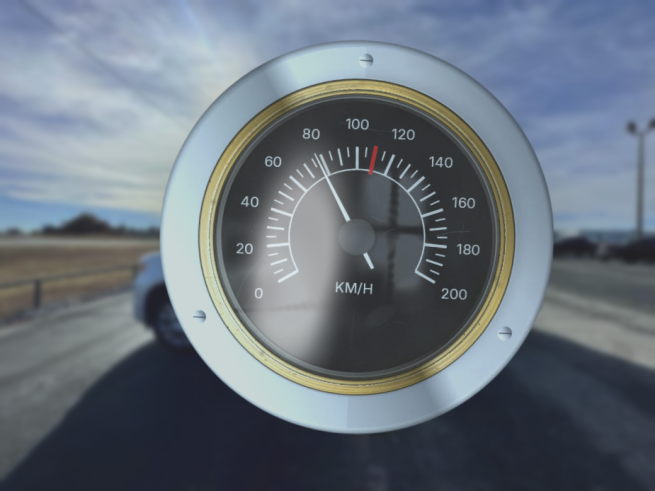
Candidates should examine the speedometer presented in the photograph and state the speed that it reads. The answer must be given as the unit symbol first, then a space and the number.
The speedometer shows km/h 77.5
